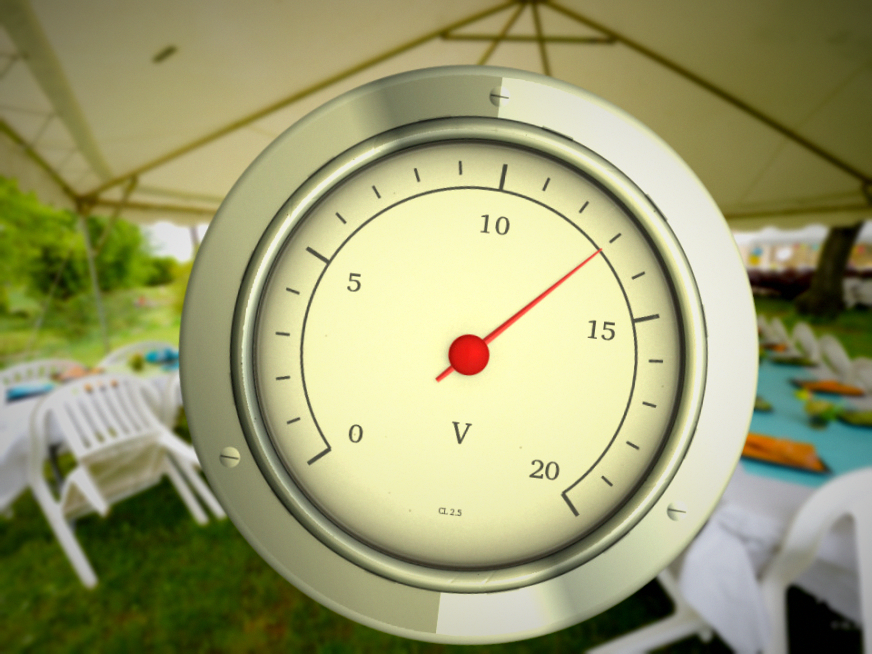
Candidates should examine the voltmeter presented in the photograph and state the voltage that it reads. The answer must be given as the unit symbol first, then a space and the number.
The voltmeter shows V 13
